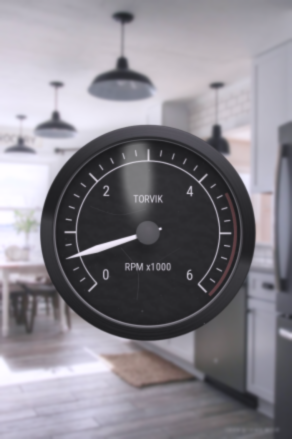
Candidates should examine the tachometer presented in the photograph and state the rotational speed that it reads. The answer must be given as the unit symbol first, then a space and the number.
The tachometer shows rpm 600
